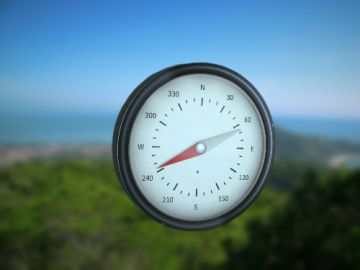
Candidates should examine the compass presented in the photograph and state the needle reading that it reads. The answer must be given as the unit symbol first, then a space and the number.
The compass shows ° 245
